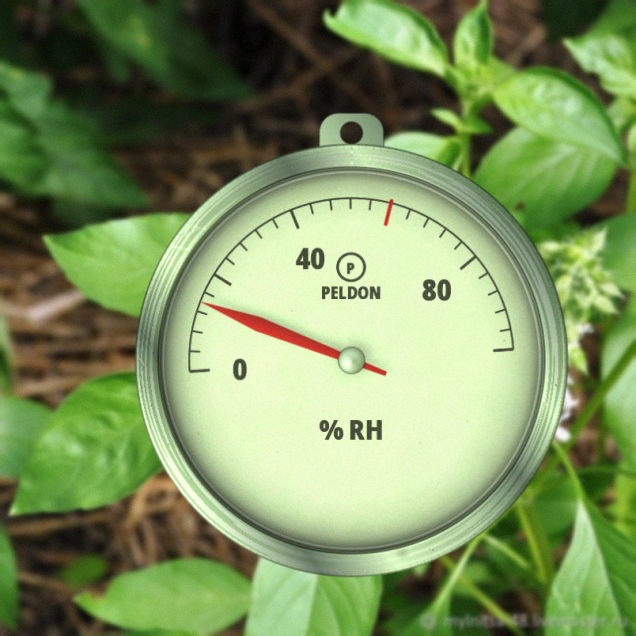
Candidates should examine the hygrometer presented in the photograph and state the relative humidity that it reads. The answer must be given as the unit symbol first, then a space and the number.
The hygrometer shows % 14
